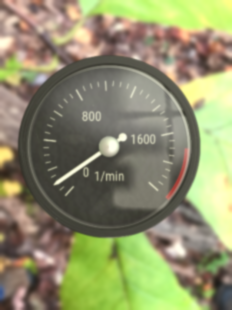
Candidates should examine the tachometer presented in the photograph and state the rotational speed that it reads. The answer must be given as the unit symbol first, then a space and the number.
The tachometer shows rpm 100
